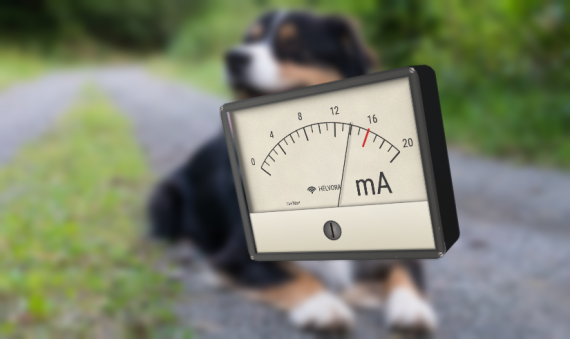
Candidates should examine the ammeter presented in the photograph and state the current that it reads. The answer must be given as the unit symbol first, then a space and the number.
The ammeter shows mA 14
